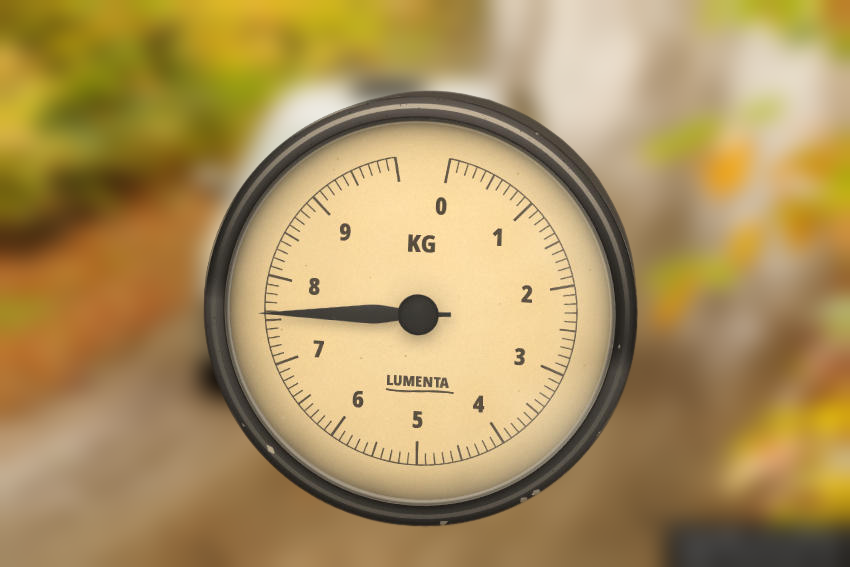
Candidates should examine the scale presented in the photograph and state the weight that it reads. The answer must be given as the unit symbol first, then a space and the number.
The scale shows kg 7.6
